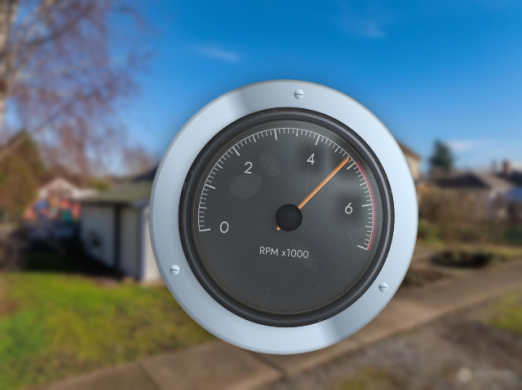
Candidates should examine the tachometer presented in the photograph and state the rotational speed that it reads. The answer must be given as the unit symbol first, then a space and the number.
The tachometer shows rpm 4800
